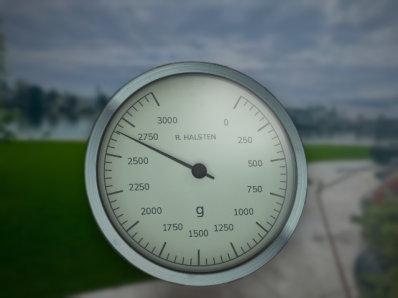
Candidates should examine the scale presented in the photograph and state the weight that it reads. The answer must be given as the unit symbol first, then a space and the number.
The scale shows g 2650
